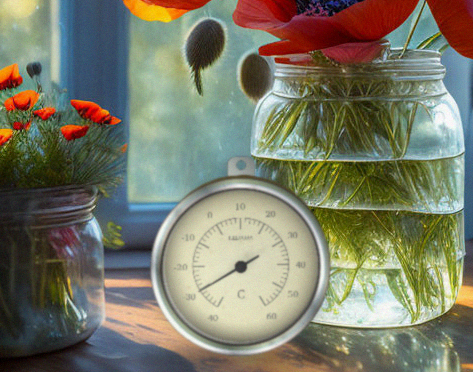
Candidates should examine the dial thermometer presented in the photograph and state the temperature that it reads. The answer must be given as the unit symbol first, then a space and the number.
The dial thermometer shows °C -30
